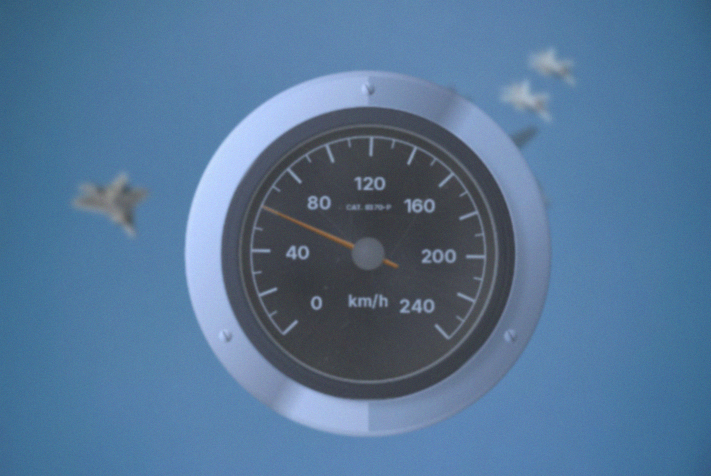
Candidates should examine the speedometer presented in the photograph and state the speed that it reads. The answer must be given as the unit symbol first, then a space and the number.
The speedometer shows km/h 60
